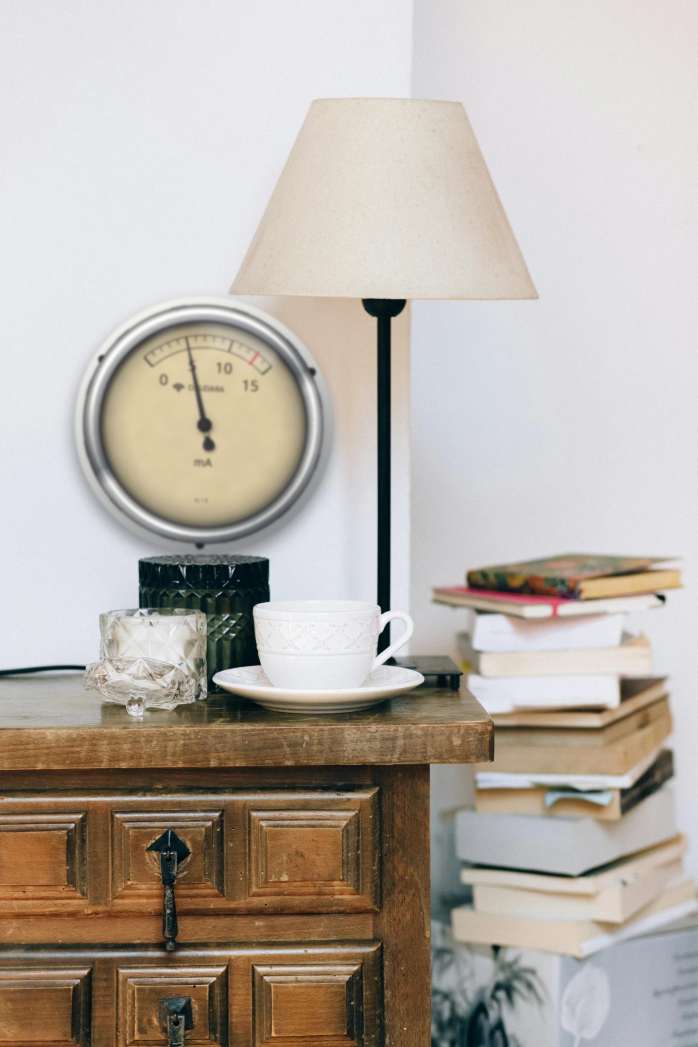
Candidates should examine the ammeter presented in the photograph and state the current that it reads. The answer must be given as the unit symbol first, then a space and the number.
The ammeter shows mA 5
